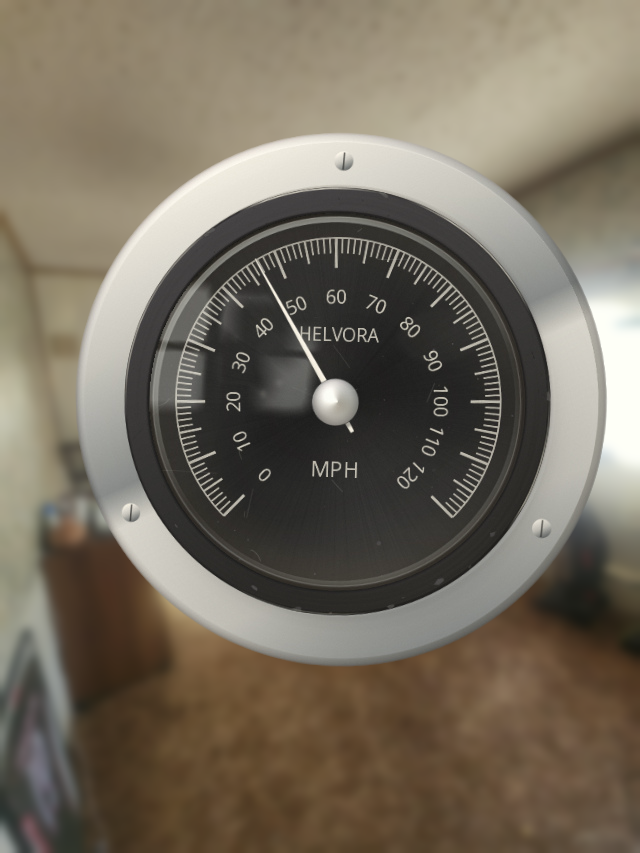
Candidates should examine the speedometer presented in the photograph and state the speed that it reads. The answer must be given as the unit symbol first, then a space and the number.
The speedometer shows mph 47
